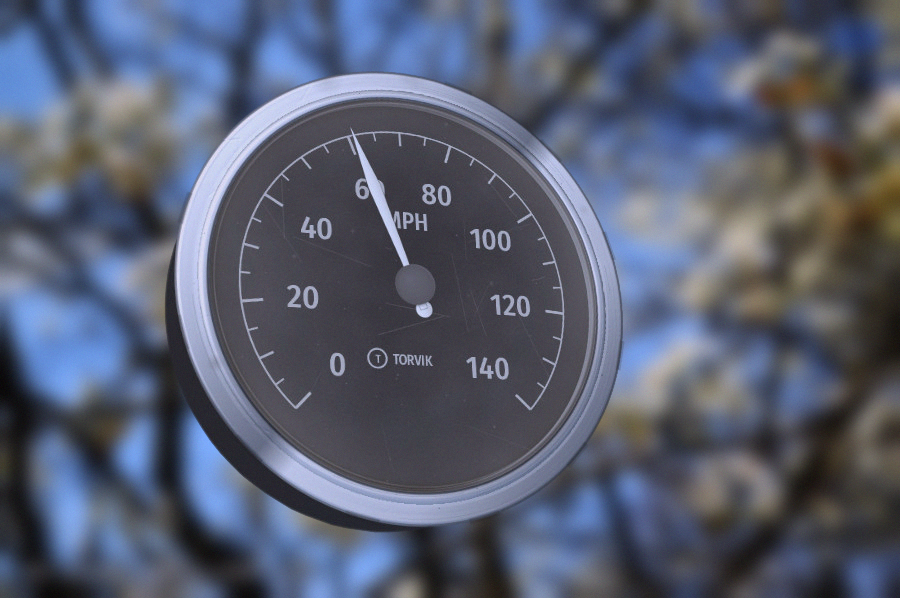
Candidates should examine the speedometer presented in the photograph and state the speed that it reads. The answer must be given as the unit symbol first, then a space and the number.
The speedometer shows mph 60
